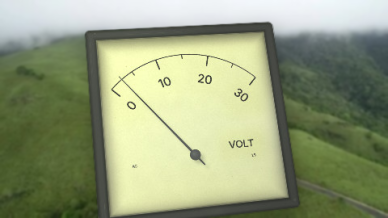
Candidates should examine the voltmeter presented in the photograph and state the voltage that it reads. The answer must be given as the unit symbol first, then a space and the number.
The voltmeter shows V 2.5
